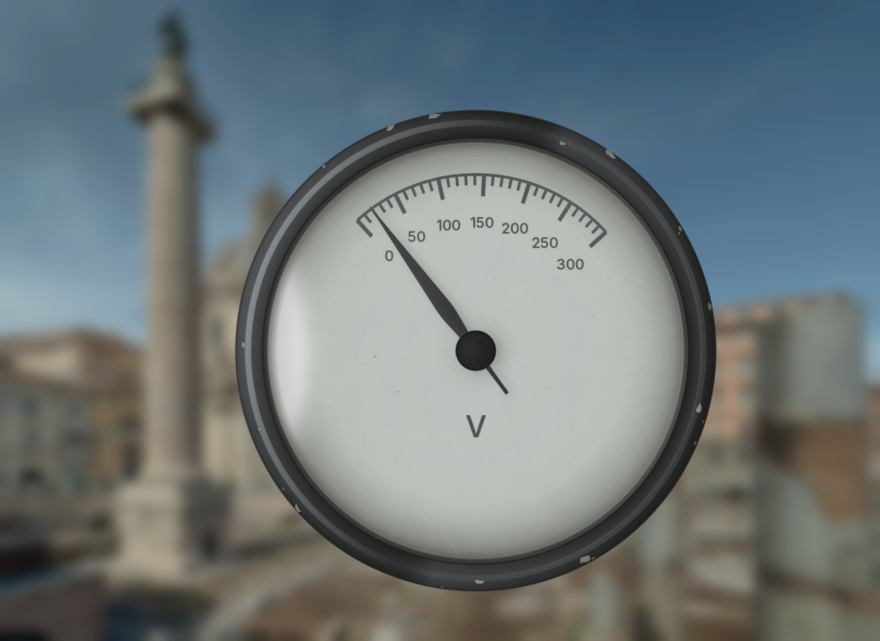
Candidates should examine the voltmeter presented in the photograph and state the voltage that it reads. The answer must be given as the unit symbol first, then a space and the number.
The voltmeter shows V 20
